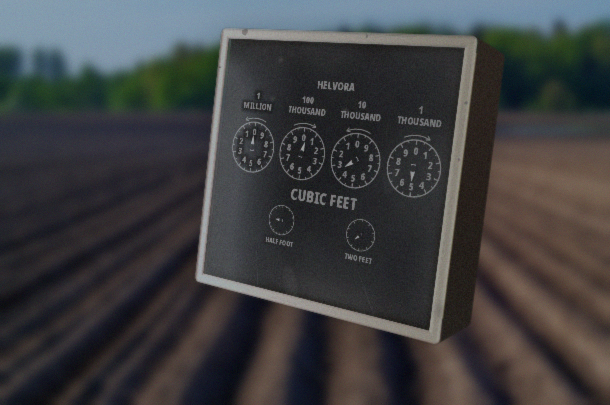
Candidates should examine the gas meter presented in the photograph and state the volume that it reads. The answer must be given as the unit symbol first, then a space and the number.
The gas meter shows ft³ 3500
